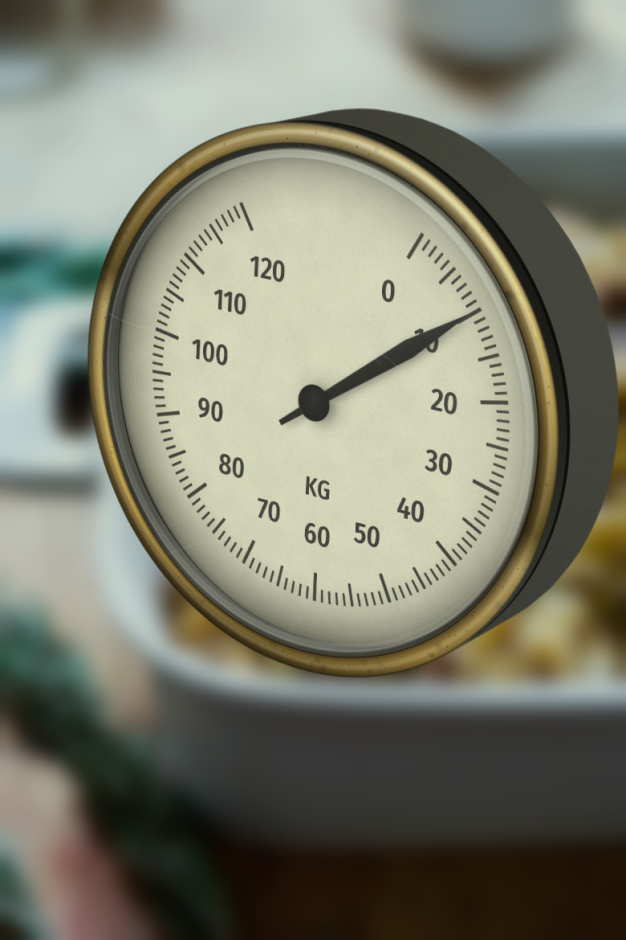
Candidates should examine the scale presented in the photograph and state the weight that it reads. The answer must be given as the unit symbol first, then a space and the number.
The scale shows kg 10
